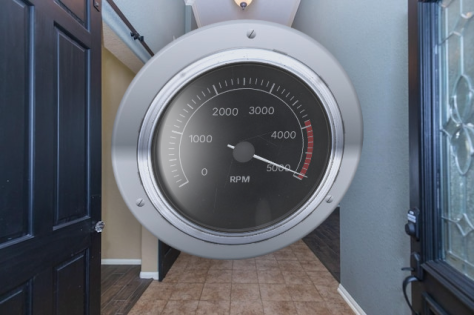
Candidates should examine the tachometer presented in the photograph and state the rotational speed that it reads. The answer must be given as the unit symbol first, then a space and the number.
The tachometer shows rpm 4900
